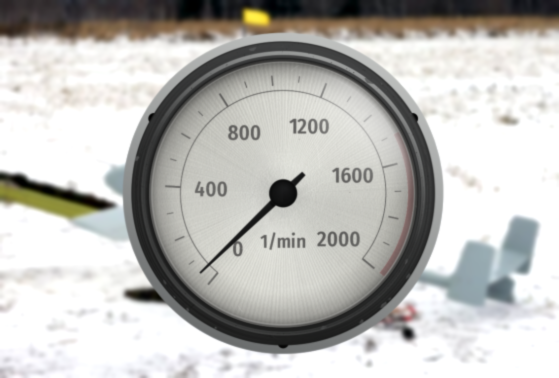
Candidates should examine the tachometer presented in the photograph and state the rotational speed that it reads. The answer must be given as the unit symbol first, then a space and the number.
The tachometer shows rpm 50
